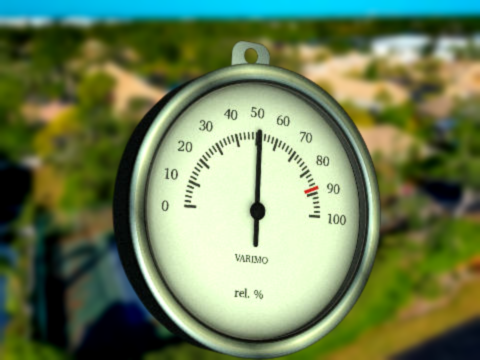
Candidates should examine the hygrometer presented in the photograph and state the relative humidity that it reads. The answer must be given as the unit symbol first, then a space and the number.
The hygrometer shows % 50
